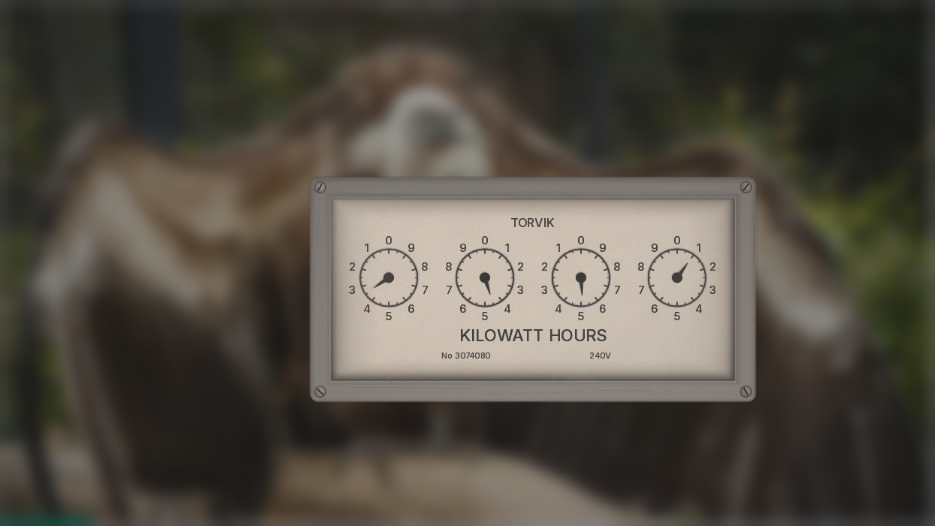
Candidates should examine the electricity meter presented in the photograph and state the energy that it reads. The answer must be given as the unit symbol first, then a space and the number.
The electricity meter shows kWh 3451
